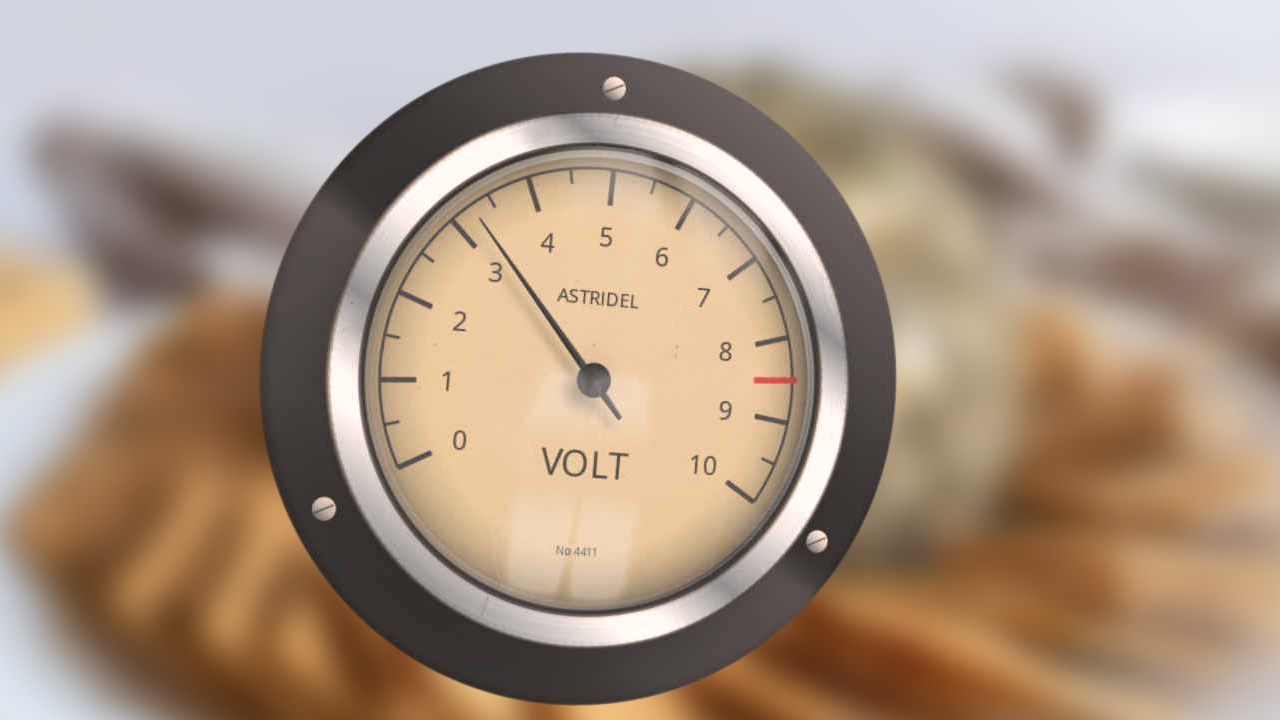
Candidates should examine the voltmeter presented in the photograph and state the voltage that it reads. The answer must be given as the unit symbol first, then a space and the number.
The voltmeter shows V 3.25
